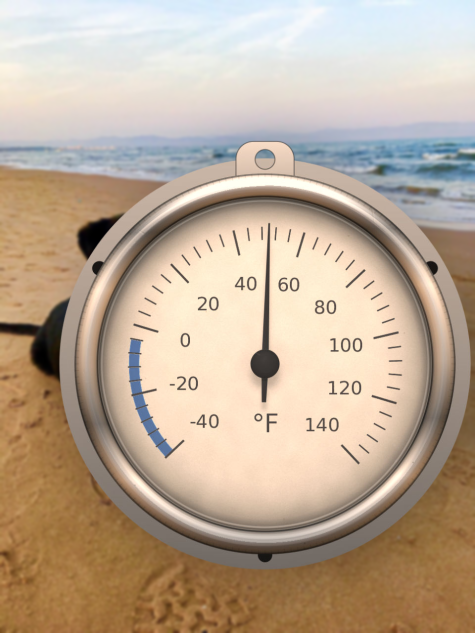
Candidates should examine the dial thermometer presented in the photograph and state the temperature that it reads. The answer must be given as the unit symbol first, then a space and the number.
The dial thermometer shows °F 50
